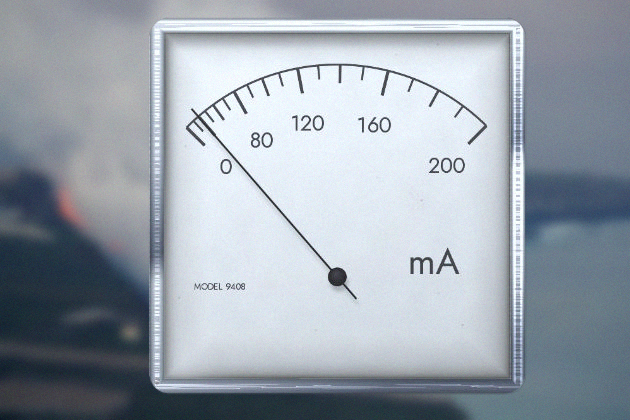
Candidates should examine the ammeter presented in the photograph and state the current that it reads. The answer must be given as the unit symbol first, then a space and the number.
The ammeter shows mA 40
